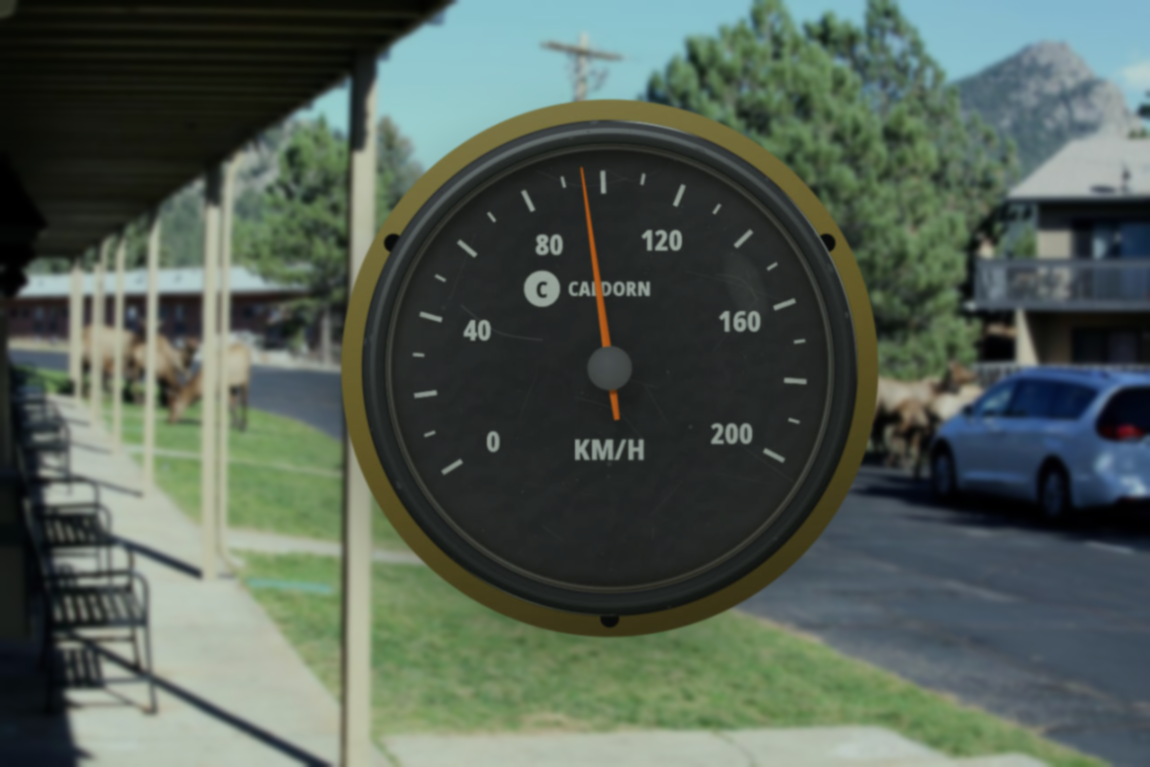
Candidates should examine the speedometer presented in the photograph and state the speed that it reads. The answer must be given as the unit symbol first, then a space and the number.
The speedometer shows km/h 95
